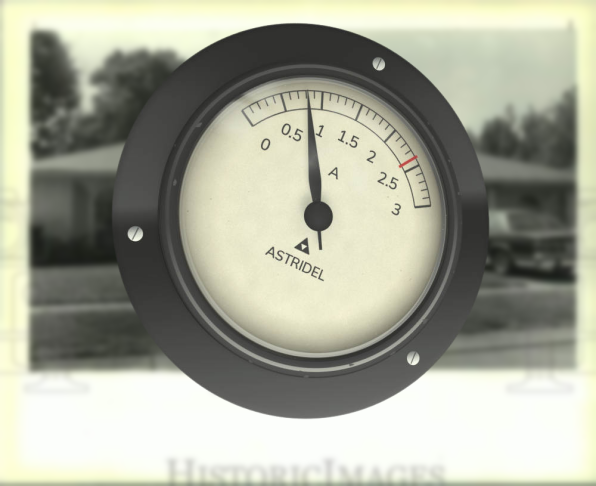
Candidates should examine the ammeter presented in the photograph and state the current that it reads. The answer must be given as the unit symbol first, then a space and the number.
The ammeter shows A 0.8
